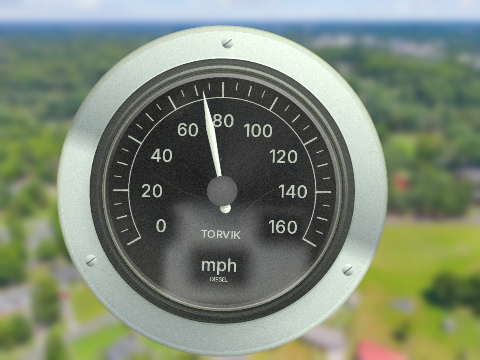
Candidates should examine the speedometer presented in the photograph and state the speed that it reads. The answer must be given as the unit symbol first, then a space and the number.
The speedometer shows mph 72.5
